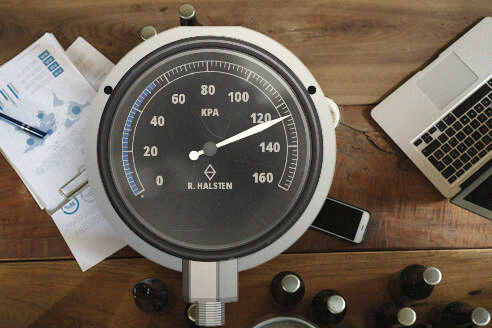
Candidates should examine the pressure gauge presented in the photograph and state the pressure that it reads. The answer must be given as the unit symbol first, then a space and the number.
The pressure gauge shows kPa 126
